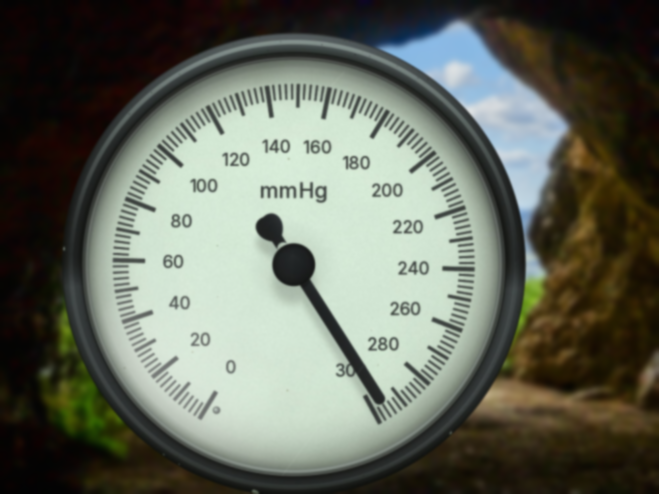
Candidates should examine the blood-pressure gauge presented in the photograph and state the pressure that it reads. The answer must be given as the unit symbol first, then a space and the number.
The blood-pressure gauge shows mmHg 296
